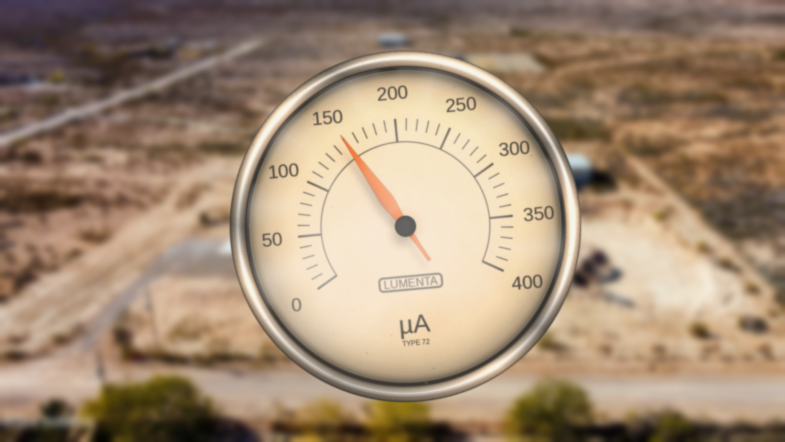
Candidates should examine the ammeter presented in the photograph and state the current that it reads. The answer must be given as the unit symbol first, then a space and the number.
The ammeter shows µA 150
